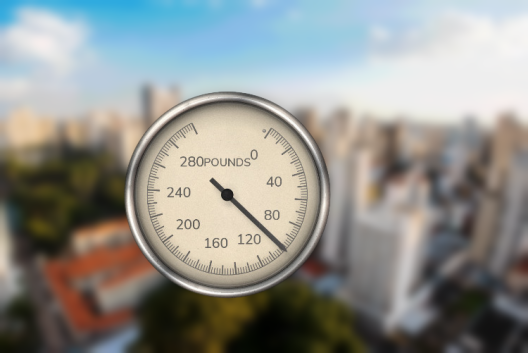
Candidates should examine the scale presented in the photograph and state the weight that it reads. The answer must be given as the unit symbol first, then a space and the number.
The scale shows lb 100
